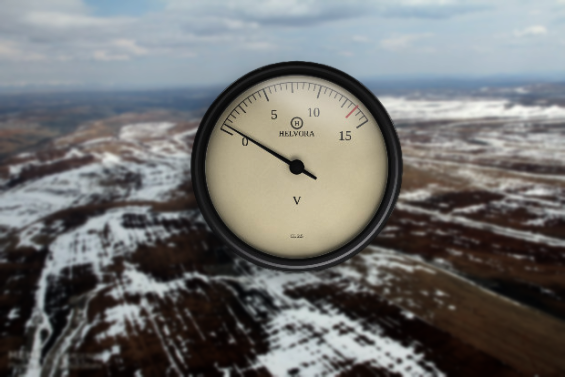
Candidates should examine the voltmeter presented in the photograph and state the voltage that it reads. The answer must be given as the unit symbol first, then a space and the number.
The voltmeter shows V 0.5
